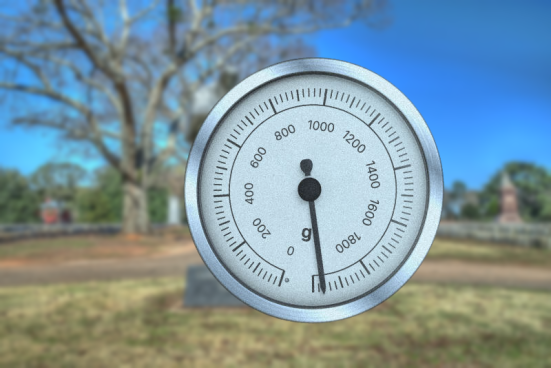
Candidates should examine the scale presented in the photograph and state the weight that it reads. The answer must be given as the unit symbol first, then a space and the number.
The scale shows g 1960
